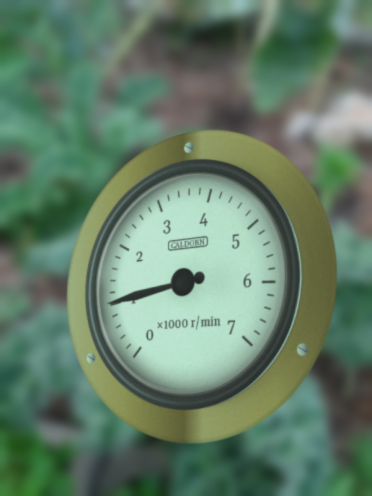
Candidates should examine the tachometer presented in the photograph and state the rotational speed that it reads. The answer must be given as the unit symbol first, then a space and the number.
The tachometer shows rpm 1000
